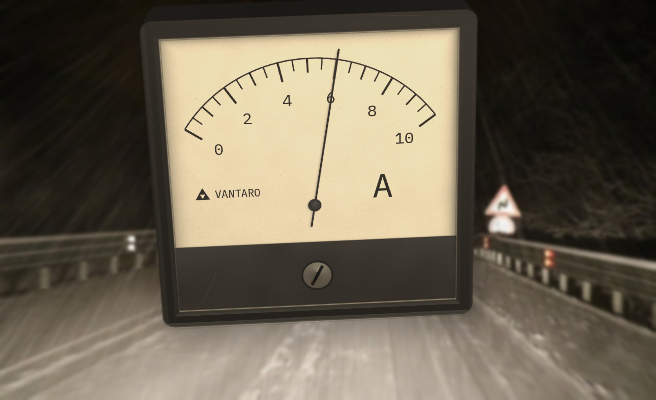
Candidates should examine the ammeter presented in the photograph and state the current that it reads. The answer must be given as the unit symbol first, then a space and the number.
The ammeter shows A 6
